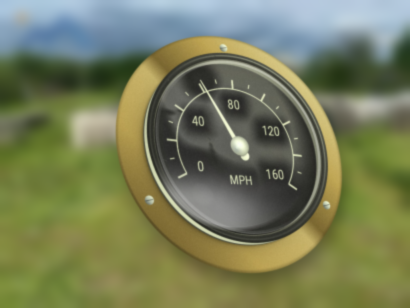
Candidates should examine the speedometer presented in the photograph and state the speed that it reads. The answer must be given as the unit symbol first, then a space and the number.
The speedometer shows mph 60
